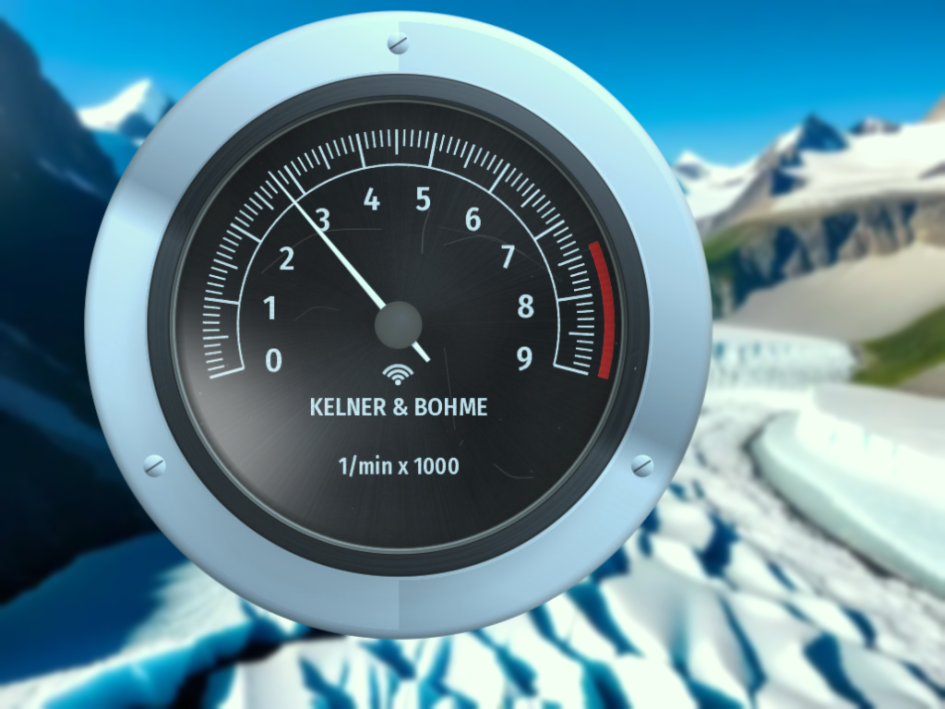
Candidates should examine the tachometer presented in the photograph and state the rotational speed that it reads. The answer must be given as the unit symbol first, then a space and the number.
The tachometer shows rpm 2800
